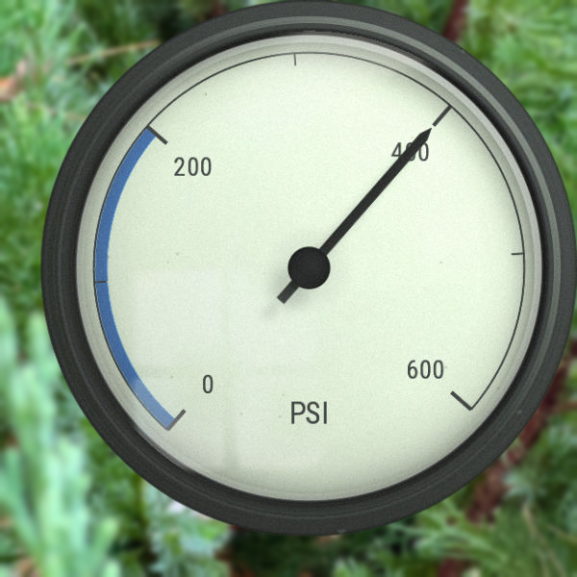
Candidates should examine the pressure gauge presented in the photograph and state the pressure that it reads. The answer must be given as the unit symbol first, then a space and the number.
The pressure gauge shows psi 400
